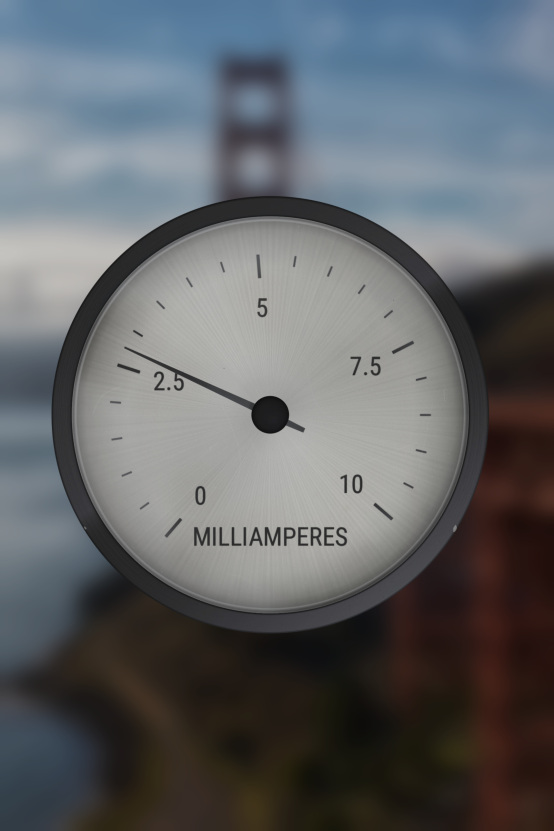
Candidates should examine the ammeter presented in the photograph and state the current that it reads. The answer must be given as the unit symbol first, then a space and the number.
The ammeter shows mA 2.75
